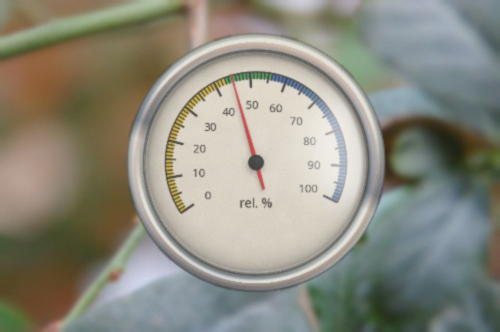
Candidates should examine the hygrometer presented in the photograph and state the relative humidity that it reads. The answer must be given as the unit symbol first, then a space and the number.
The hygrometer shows % 45
